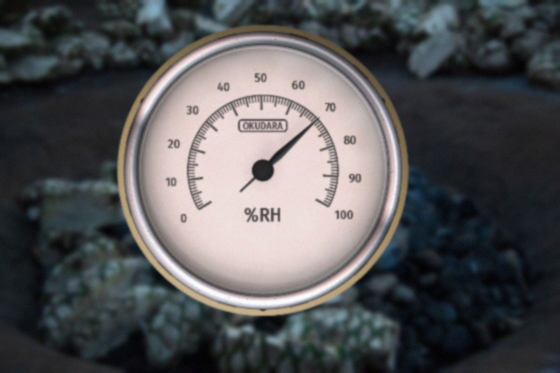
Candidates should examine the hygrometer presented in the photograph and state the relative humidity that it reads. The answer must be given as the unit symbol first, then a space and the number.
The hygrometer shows % 70
